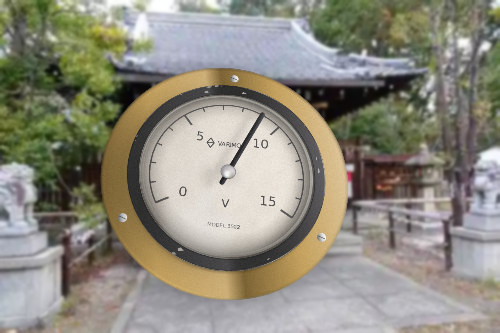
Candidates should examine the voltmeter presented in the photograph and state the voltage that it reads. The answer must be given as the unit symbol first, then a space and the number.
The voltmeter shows V 9
